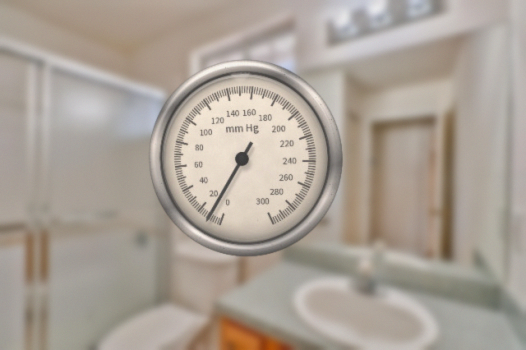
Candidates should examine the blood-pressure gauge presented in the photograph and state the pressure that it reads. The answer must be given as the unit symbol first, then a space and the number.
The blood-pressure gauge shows mmHg 10
